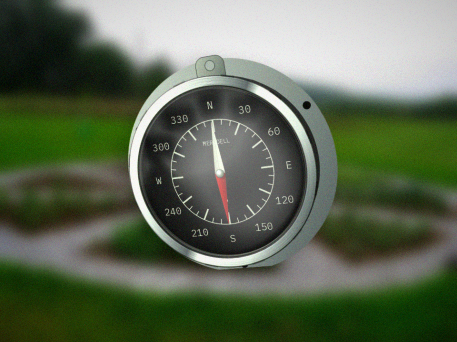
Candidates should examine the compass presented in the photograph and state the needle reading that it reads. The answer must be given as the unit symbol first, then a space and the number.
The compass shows ° 180
